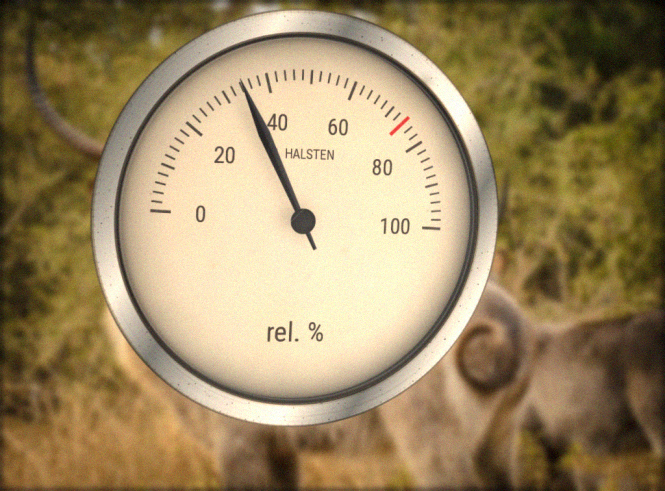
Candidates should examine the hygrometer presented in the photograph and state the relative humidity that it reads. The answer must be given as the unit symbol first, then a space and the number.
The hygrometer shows % 34
